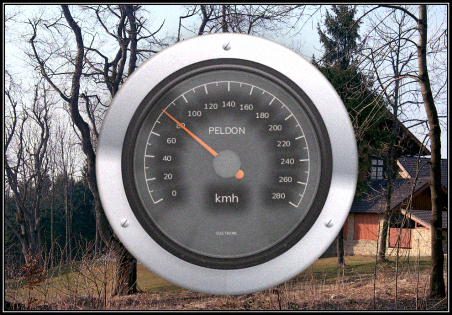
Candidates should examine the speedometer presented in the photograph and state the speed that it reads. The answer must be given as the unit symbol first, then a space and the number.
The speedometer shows km/h 80
